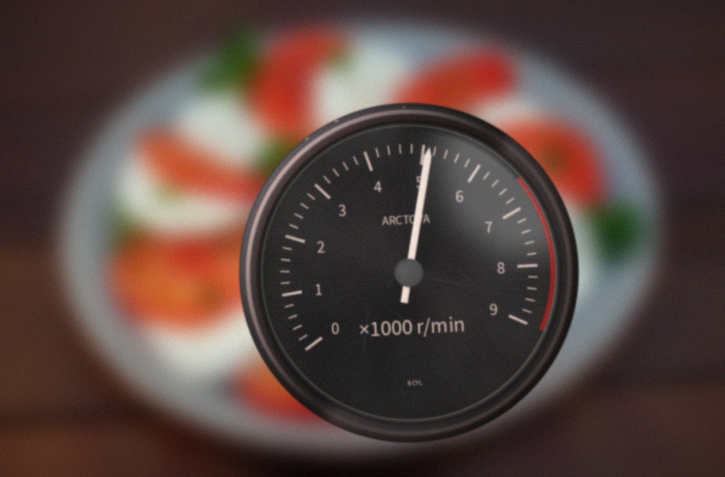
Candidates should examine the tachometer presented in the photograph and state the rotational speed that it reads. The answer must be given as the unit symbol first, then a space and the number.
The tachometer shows rpm 5100
